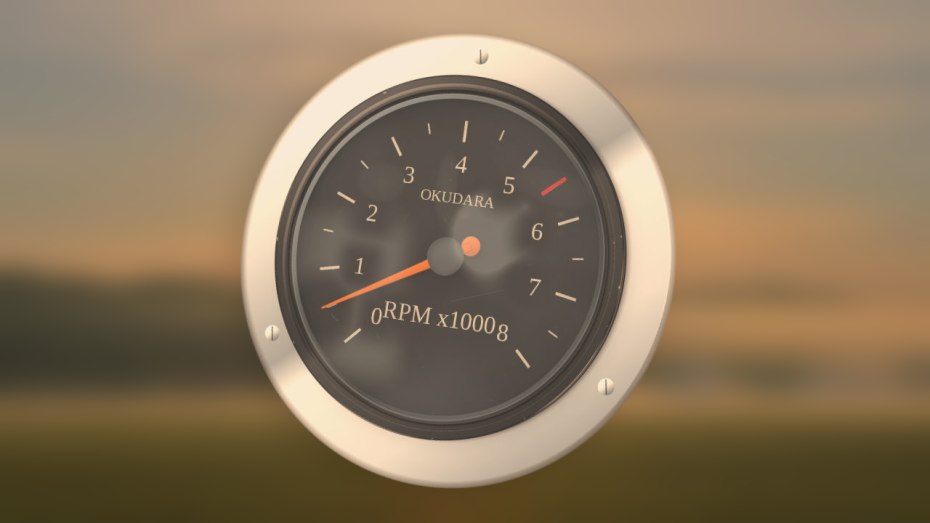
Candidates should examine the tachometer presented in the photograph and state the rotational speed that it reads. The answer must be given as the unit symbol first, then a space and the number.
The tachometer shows rpm 500
